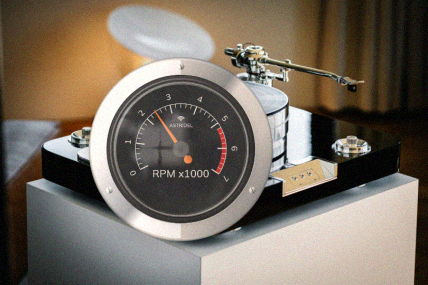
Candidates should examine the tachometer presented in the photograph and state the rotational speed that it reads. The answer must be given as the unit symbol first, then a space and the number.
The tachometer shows rpm 2400
